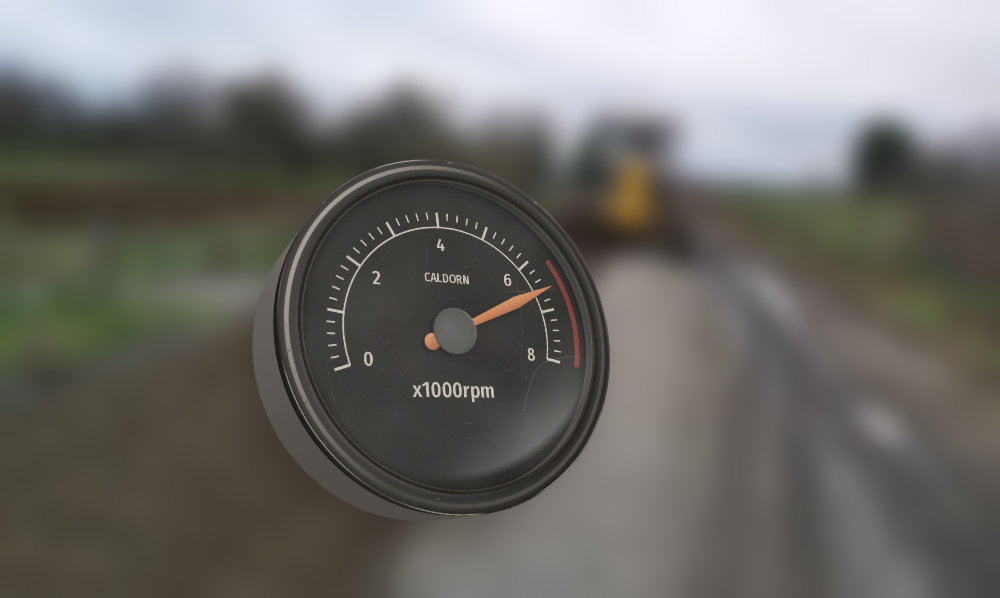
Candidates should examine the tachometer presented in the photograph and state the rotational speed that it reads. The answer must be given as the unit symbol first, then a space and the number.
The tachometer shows rpm 6600
